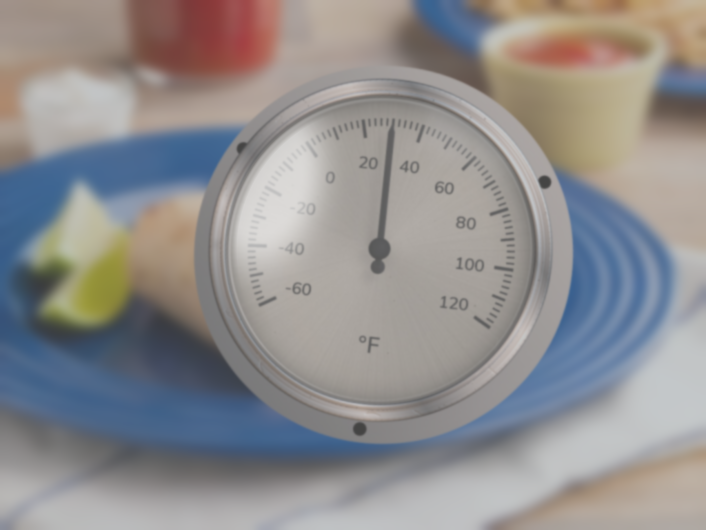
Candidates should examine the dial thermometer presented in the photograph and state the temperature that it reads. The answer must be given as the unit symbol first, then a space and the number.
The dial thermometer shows °F 30
